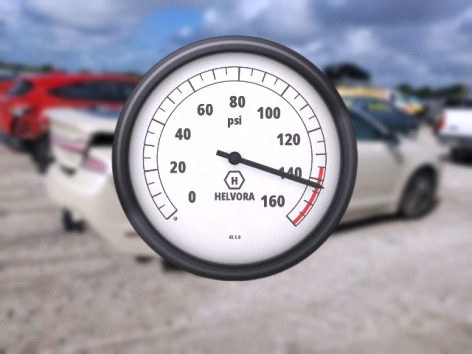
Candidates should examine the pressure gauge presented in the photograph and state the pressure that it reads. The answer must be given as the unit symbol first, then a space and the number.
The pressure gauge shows psi 142.5
